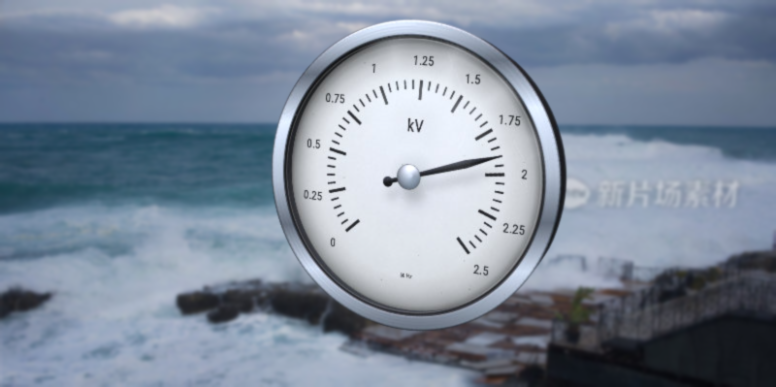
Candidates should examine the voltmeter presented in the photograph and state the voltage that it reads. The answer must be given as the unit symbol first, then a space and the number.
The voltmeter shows kV 1.9
